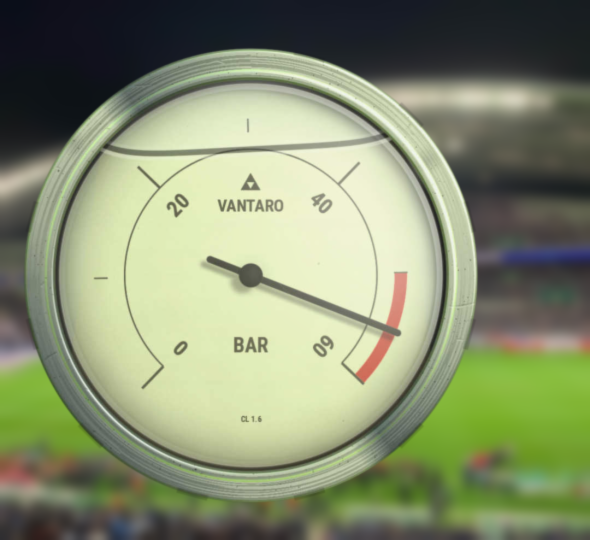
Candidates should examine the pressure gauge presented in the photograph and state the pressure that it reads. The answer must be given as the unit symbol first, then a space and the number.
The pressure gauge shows bar 55
